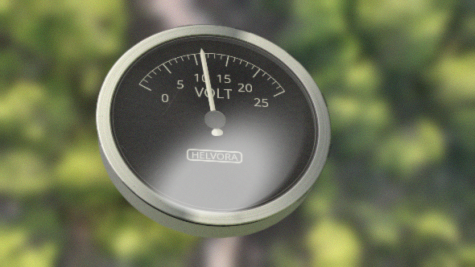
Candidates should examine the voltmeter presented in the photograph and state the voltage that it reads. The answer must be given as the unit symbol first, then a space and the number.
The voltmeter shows V 11
